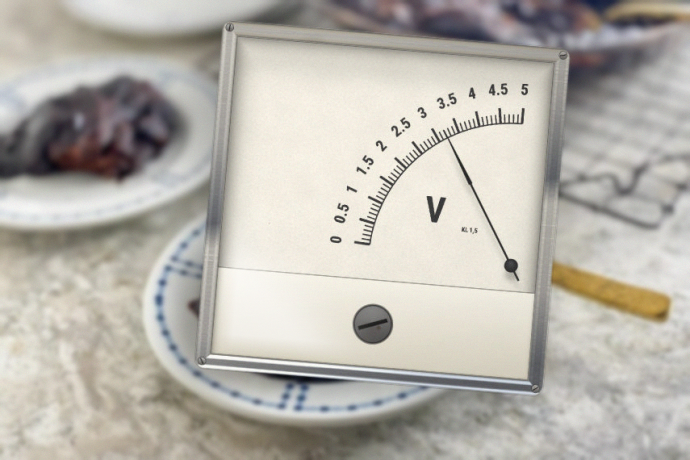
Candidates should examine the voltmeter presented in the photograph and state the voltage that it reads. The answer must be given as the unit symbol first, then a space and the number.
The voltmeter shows V 3.2
